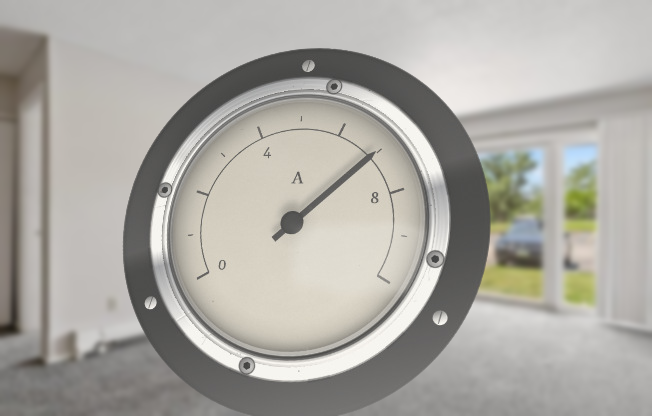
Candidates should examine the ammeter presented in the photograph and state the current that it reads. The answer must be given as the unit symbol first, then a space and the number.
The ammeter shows A 7
